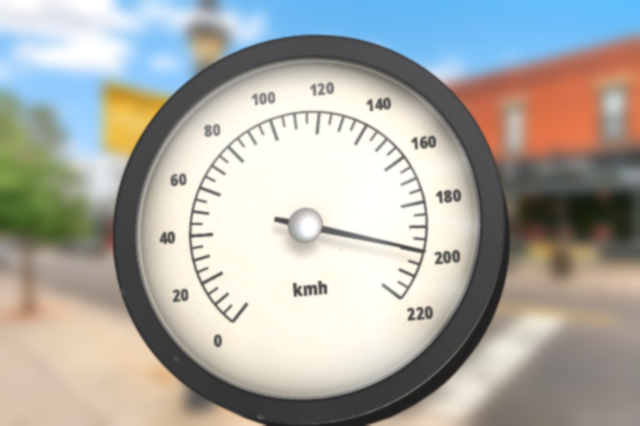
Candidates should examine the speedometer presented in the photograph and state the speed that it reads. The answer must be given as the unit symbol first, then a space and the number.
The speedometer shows km/h 200
